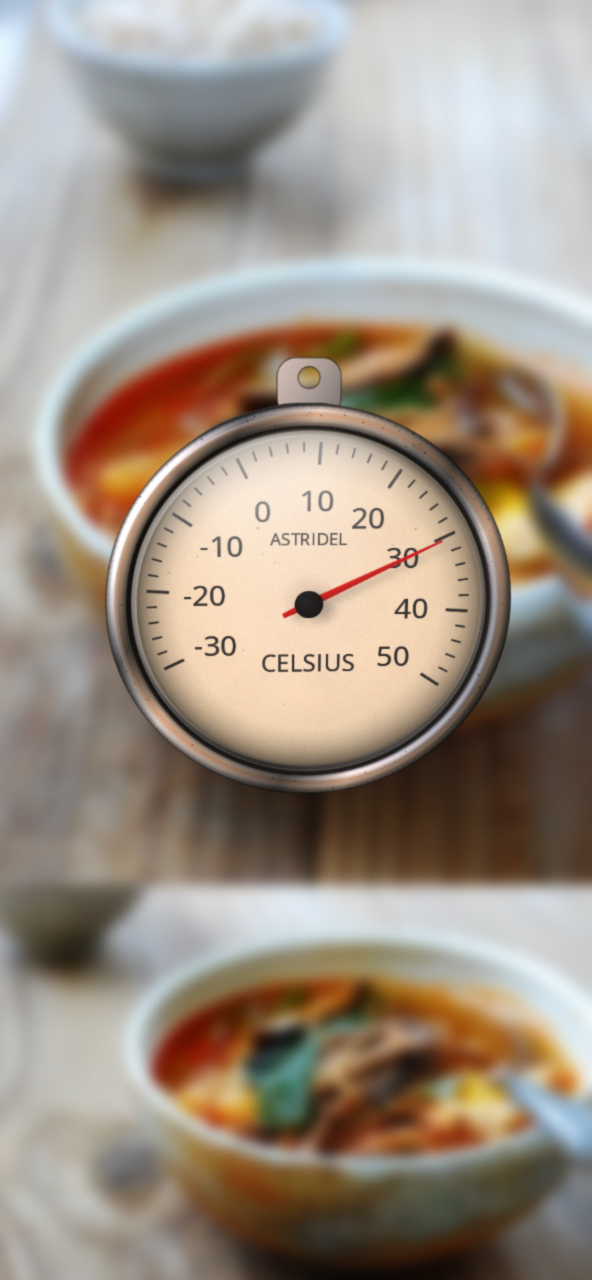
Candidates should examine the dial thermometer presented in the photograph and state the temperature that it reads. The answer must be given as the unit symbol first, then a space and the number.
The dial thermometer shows °C 30
